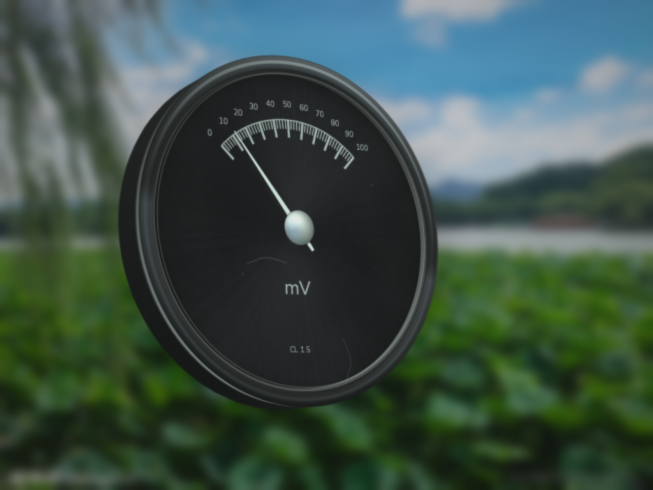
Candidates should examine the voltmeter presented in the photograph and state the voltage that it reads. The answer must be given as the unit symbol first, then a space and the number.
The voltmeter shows mV 10
